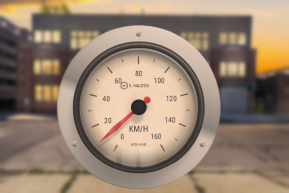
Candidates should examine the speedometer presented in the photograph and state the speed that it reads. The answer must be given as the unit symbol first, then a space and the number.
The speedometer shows km/h 10
